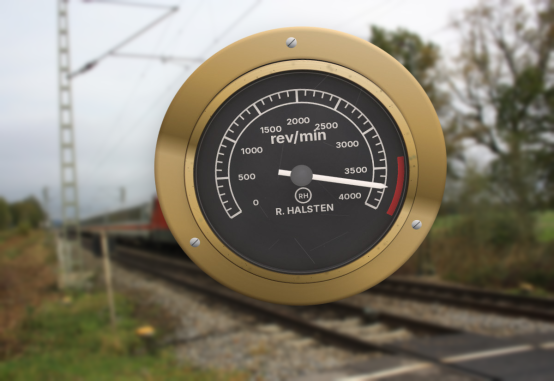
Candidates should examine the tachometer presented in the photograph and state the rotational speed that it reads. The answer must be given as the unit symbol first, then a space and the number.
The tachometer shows rpm 3700
